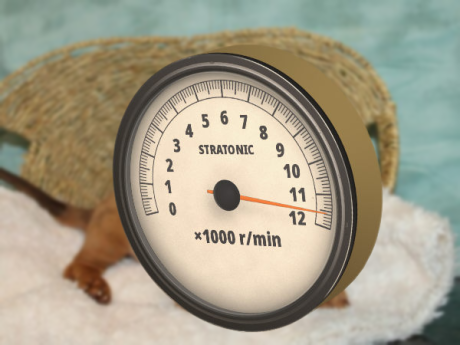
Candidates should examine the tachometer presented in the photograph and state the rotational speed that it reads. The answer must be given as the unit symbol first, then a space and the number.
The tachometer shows rpm 11500
